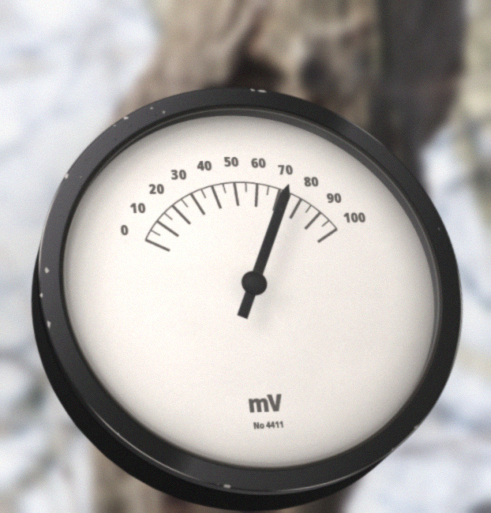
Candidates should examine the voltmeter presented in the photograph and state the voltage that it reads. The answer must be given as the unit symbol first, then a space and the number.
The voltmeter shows mV 72.5
